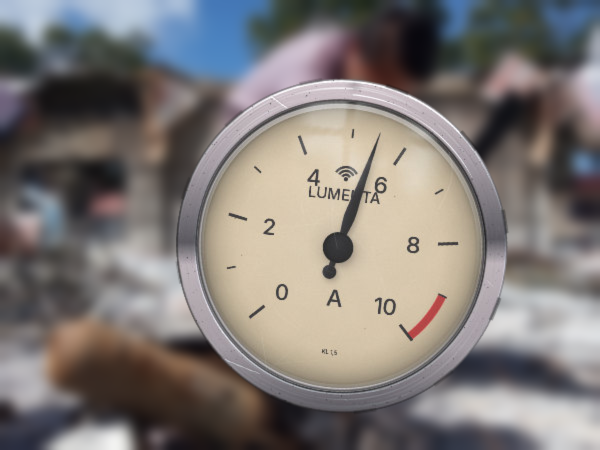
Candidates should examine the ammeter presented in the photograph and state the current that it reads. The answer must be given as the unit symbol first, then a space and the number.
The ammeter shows A 5.5
